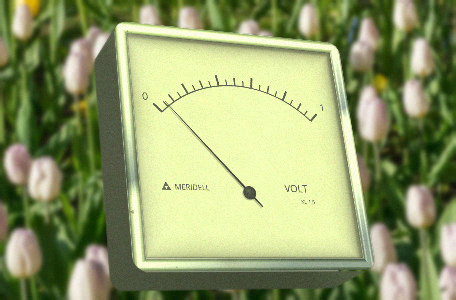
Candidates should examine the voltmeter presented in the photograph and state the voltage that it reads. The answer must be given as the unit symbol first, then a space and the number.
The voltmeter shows V 0.05
